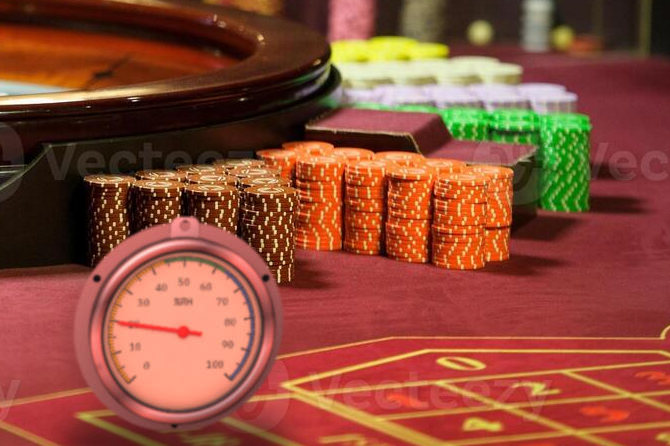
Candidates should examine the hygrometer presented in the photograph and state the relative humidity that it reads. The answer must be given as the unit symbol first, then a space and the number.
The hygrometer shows % 20
